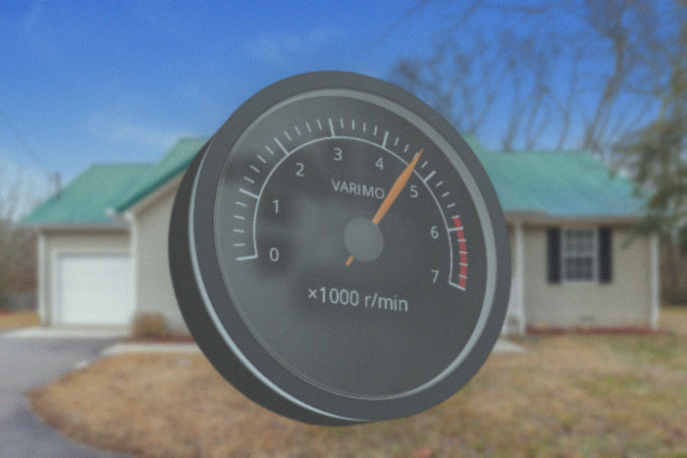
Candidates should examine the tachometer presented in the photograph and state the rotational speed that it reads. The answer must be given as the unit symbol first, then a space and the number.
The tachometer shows rpm 4600
